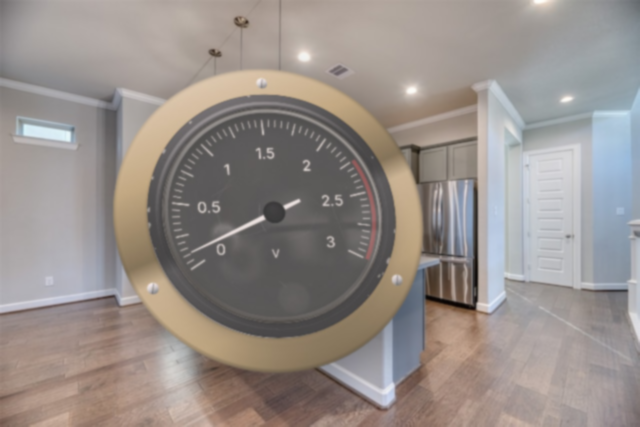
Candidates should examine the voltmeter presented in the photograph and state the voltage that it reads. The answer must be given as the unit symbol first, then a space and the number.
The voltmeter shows V 0.1
